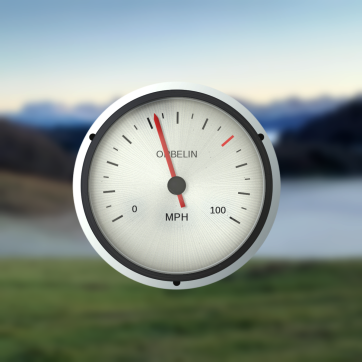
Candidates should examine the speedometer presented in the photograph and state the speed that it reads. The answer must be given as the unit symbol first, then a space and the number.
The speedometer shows mph 42.5
